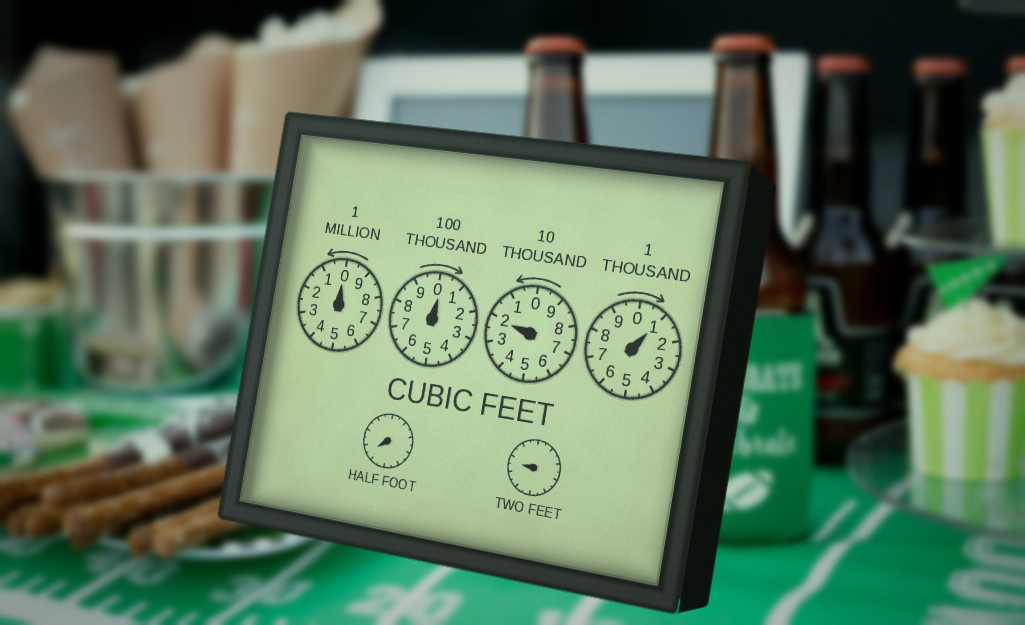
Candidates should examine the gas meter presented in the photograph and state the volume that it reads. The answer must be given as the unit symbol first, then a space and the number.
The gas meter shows ft³ 2100
